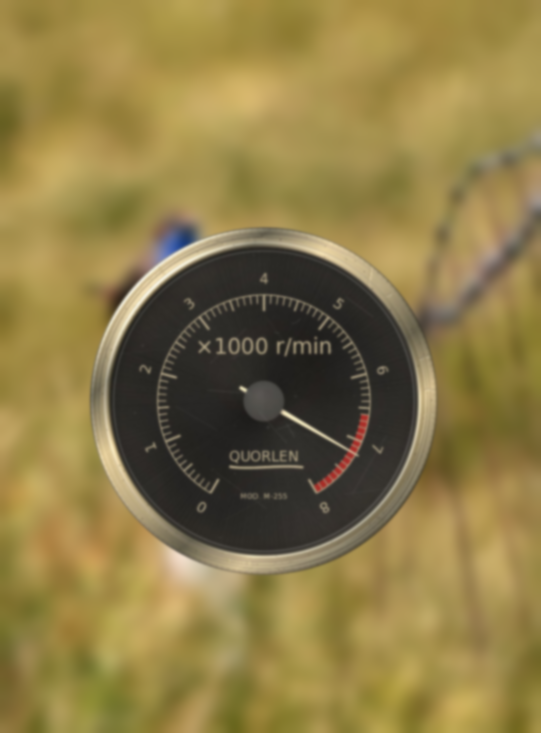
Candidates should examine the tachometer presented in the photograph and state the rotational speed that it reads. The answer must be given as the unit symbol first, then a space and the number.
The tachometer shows rpm 7200
